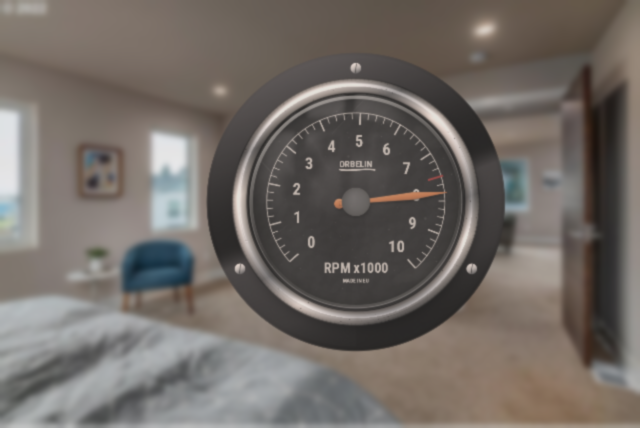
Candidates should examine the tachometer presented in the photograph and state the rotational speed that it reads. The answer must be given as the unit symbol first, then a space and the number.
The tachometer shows rpm 8000
